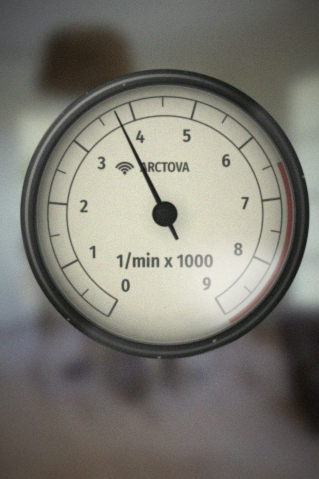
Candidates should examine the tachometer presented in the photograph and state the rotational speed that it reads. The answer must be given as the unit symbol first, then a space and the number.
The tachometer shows rpm 3750
